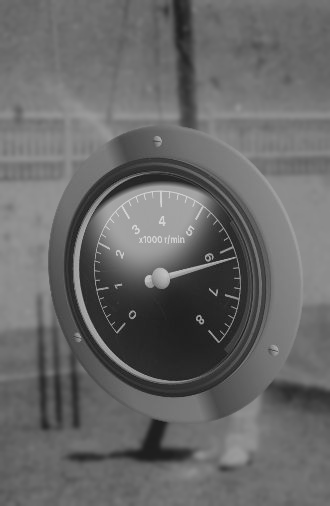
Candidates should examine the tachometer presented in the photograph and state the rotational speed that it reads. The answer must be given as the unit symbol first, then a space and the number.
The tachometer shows rpm 6200
